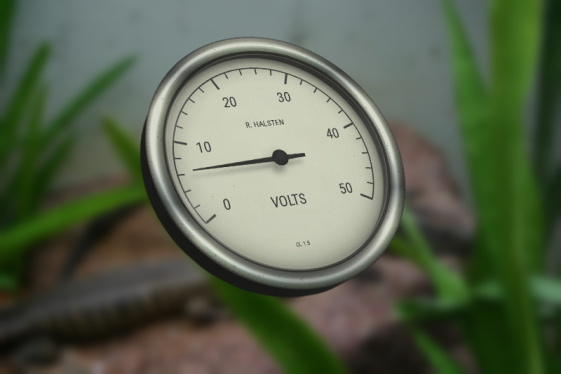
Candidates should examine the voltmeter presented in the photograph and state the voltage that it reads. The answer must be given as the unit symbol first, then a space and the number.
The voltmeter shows V 6
